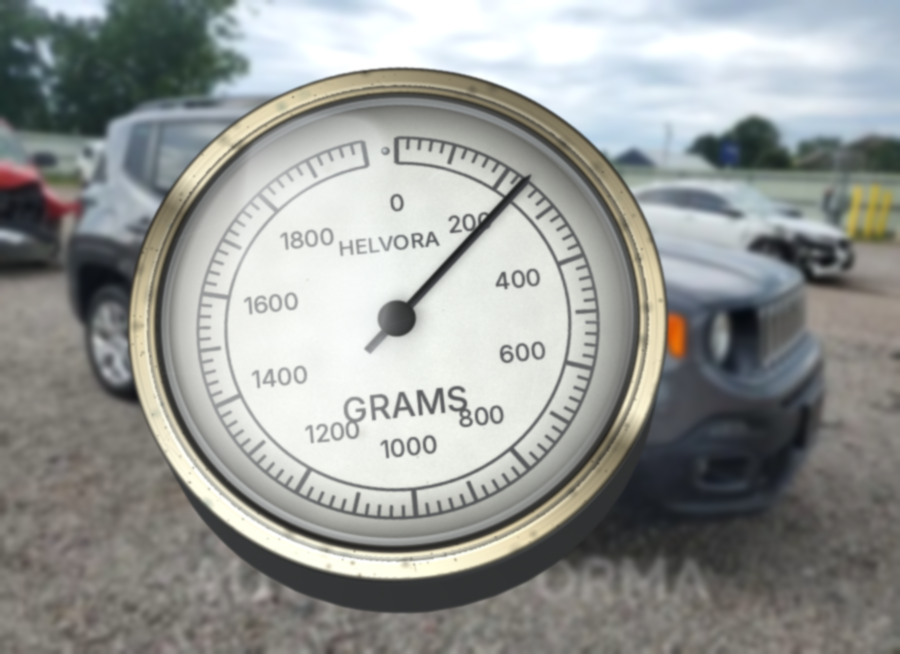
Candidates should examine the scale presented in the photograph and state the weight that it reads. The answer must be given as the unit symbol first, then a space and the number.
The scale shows g 240
